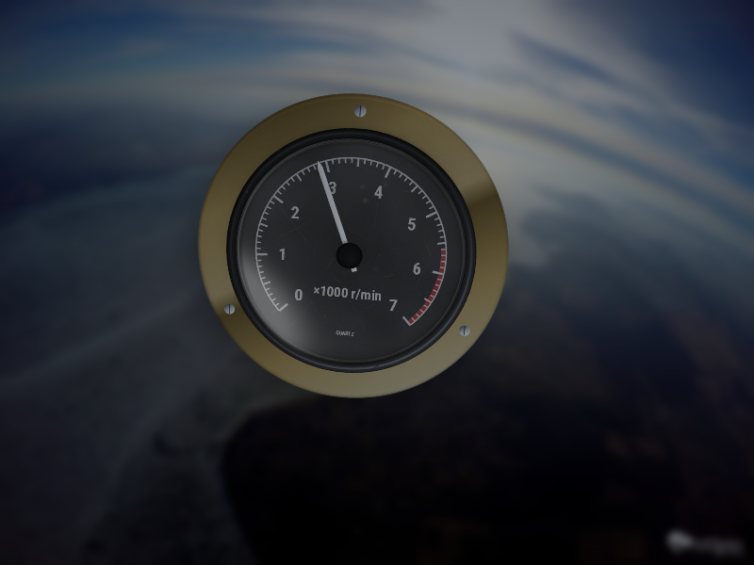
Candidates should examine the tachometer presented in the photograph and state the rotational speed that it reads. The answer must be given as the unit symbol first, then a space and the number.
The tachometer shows rpm 2900
